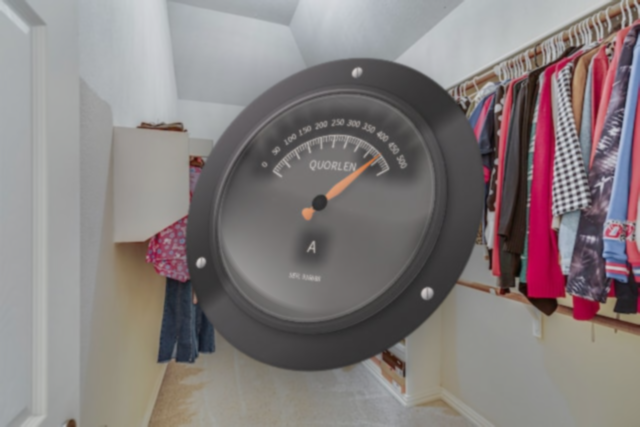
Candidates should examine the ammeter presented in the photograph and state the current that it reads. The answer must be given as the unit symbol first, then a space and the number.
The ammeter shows A 450
